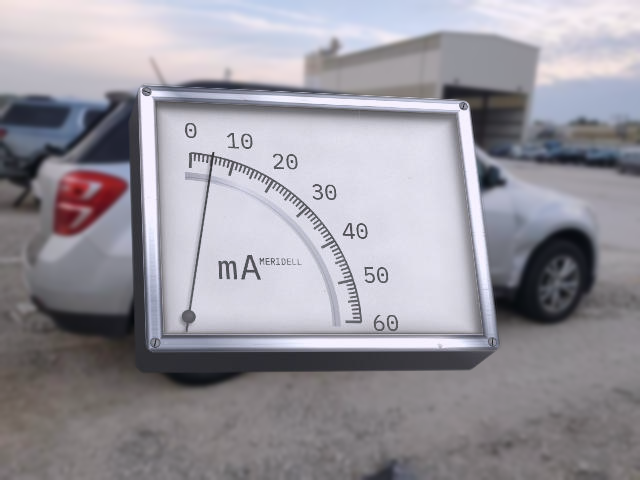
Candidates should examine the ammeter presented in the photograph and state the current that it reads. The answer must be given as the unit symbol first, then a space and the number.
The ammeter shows mA 5
